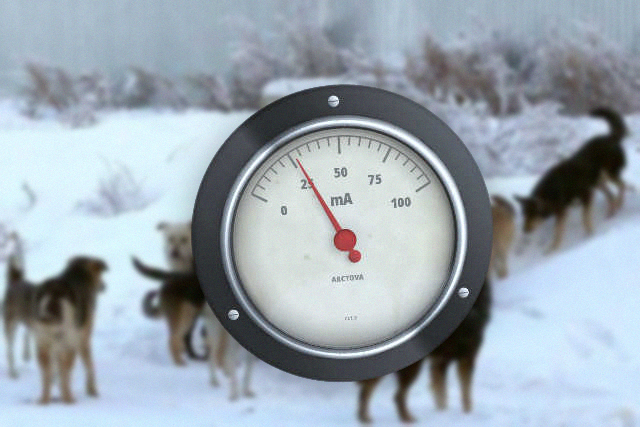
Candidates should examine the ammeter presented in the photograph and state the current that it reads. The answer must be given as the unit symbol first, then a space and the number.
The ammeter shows mA 27.5
